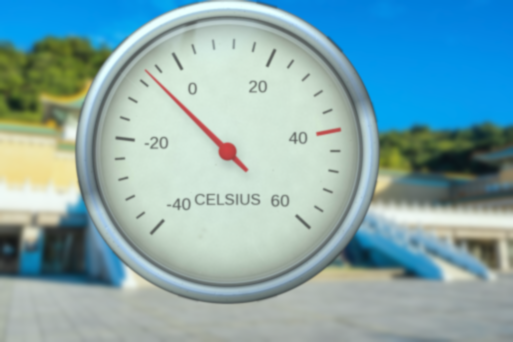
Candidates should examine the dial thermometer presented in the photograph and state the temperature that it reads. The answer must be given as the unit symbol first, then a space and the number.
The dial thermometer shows °C -6
